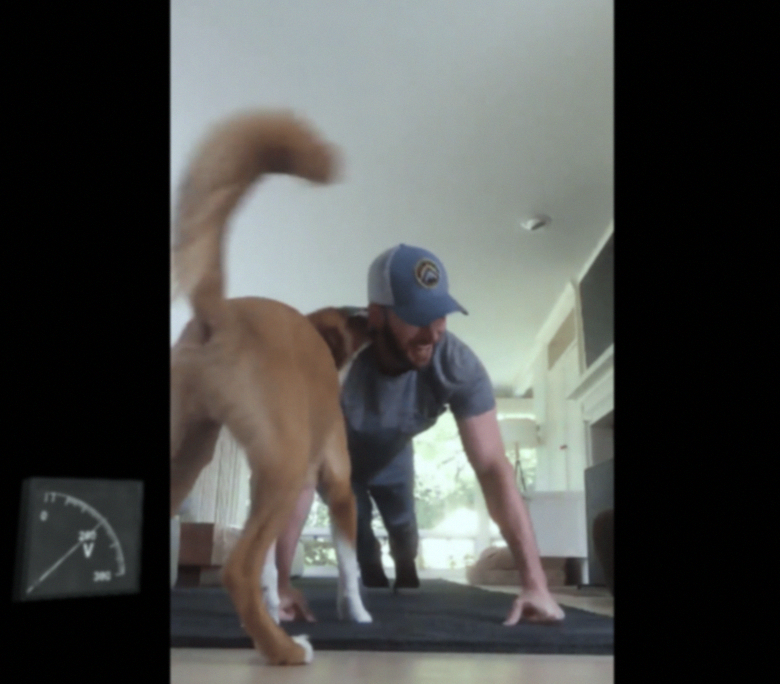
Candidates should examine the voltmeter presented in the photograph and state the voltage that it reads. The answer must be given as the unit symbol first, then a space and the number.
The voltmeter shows V 200
